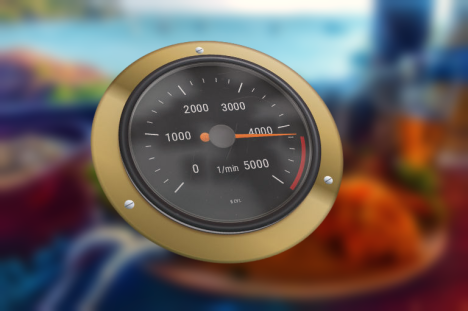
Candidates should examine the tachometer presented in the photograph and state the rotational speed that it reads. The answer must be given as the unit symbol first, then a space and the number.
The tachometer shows rpm 4200
